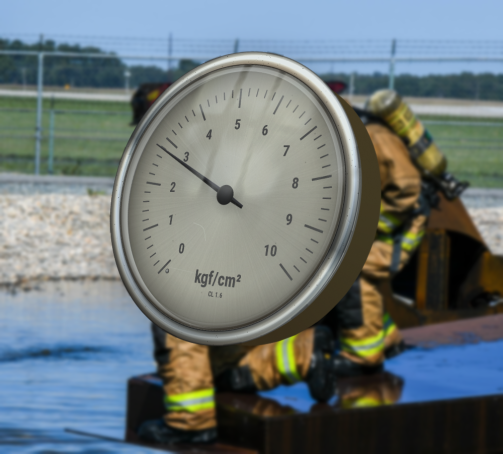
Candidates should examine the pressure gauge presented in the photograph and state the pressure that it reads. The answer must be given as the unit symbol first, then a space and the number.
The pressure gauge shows kg/cm² 2.8
